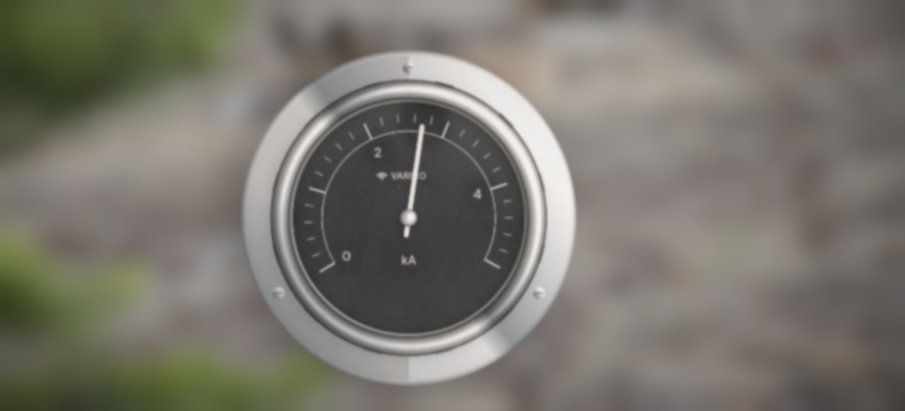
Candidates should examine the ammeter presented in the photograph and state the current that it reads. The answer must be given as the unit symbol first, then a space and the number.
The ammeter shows kA 2.7
